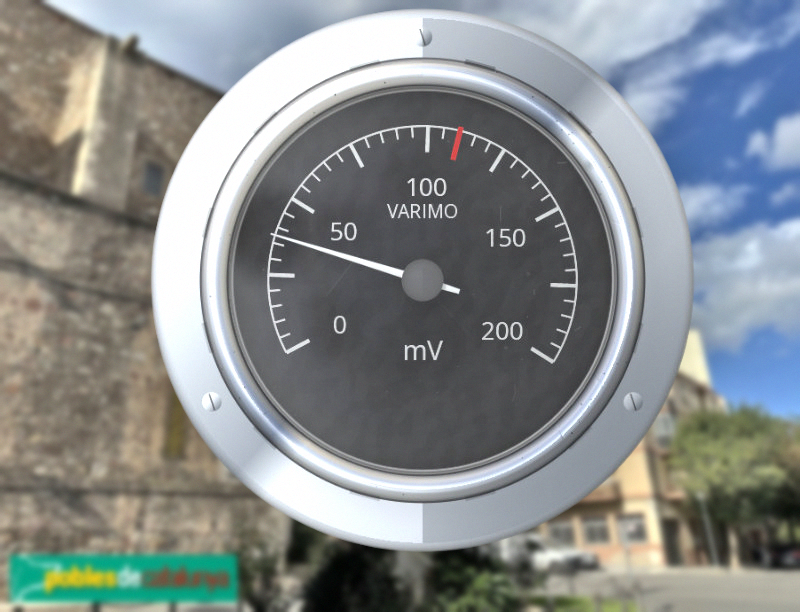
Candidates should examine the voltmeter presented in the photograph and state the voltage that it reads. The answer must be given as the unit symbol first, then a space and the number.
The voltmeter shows mV 37.5
